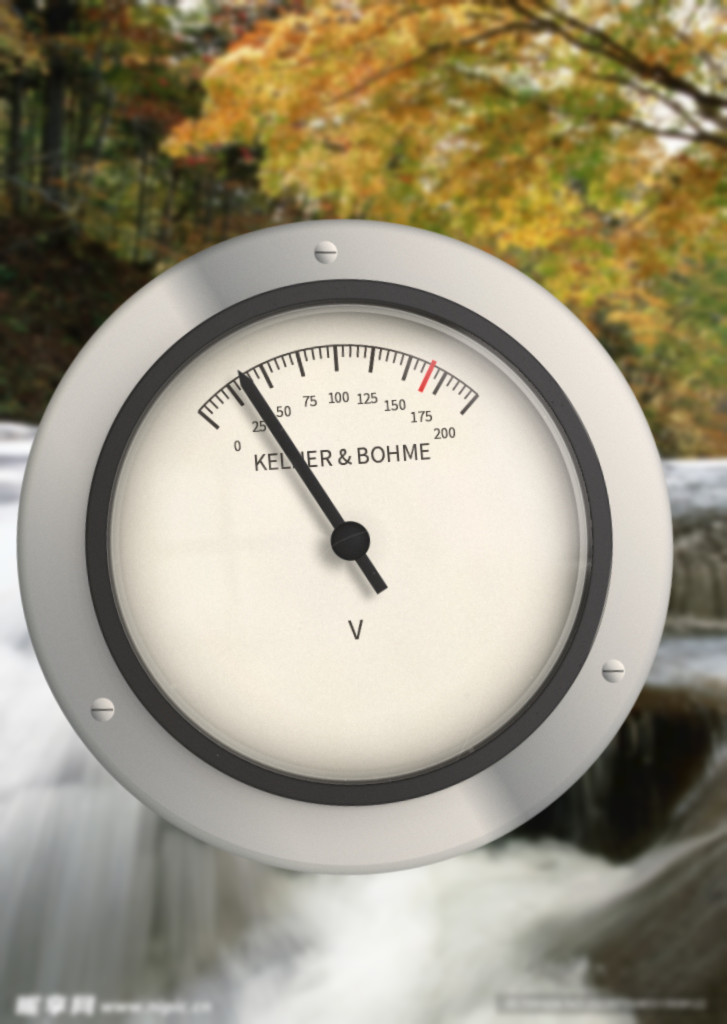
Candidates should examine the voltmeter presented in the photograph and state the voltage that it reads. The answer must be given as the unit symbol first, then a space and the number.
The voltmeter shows V 35
